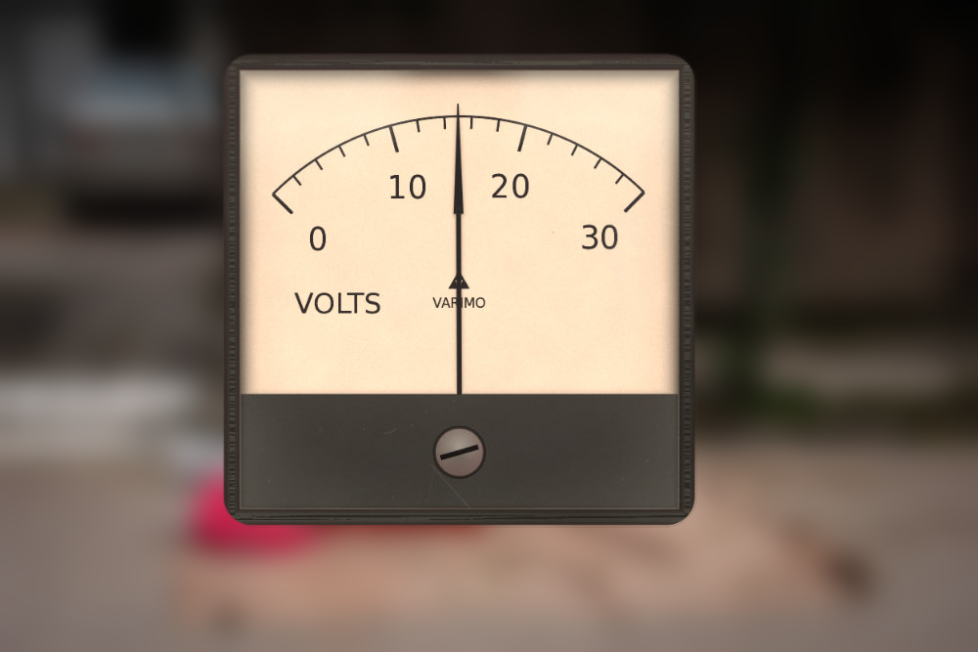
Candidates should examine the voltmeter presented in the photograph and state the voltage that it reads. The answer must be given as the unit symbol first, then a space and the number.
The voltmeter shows V 15
